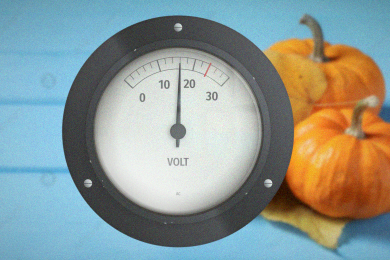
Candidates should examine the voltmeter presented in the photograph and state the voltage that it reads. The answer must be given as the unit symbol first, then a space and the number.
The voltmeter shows V 16
